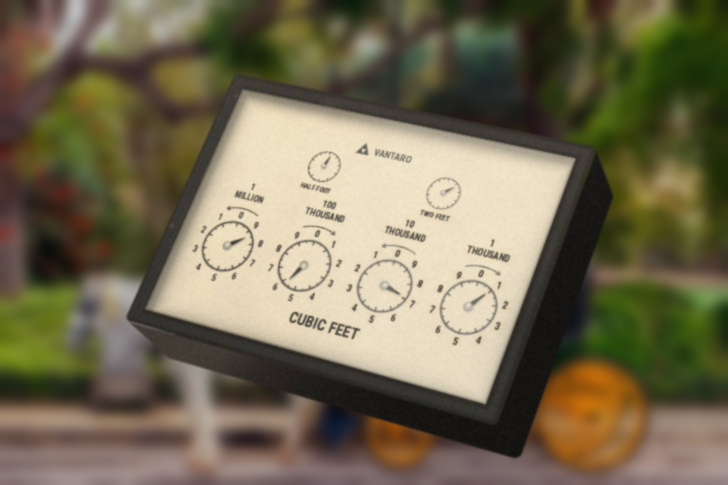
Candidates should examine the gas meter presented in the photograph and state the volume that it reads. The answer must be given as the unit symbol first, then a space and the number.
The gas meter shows ft³ 857100
